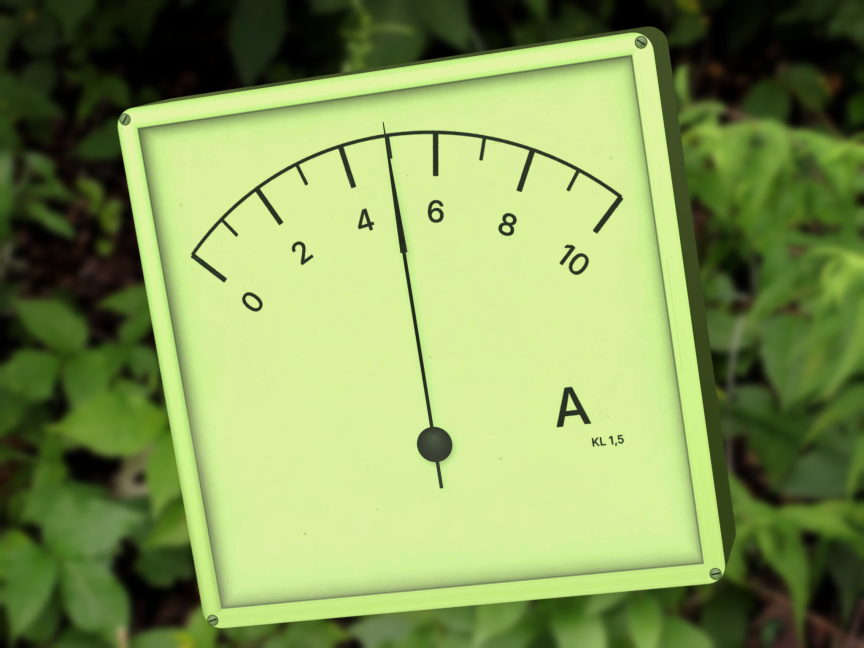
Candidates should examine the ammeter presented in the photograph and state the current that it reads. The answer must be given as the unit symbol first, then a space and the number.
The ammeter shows A 5
